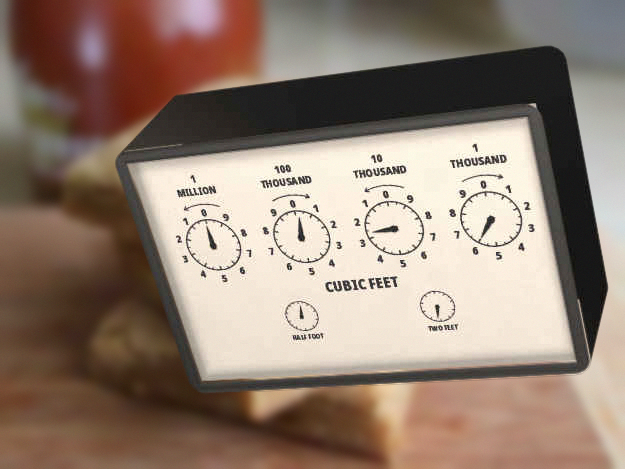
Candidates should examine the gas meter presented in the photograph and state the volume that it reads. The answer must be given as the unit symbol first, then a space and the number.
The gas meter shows ft³ 2600
